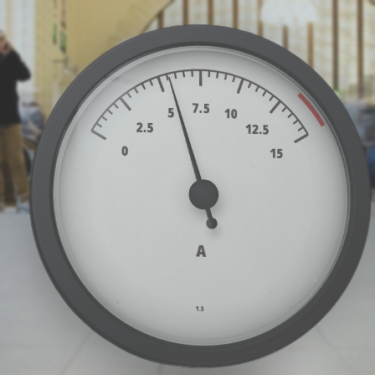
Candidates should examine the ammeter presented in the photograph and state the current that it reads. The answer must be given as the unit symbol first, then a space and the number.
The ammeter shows A 5.5
